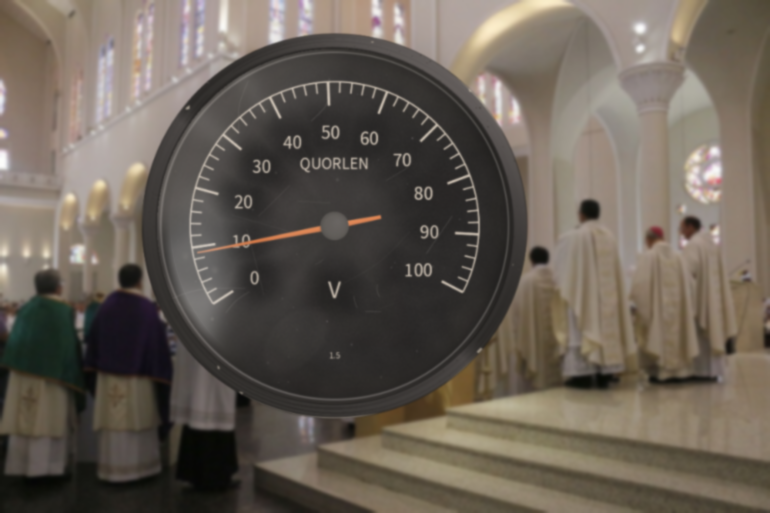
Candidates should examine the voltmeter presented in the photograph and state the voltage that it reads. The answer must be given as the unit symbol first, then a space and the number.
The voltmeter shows V 9
